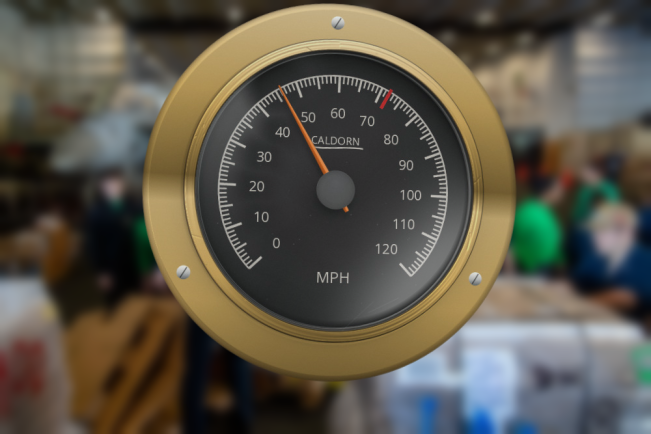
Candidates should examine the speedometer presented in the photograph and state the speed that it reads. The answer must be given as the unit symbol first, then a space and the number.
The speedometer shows mph 46
